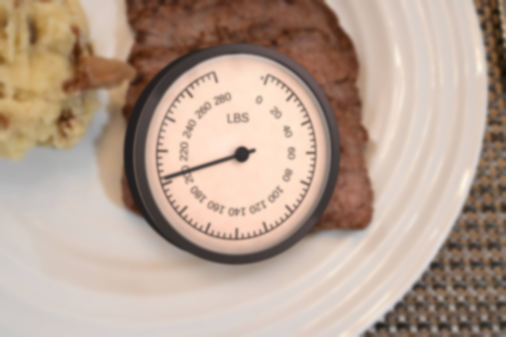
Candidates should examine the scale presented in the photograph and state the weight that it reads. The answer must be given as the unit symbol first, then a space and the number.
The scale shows lb 204
